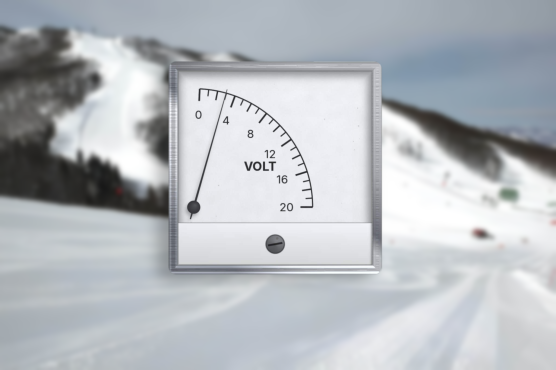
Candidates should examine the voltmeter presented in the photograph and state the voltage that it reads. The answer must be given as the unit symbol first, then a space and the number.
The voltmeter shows V 3
